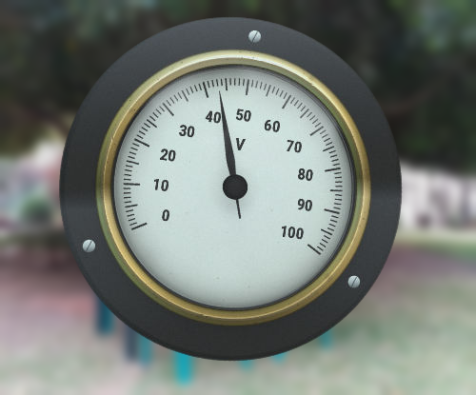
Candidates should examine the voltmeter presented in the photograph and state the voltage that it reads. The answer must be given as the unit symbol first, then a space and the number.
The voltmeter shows V 43
